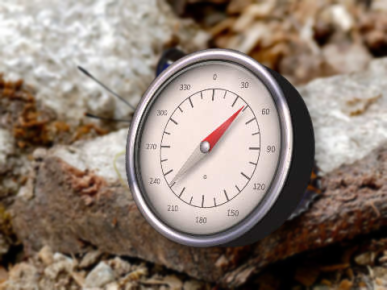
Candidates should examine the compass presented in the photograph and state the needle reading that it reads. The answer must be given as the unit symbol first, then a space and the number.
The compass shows ° 45
